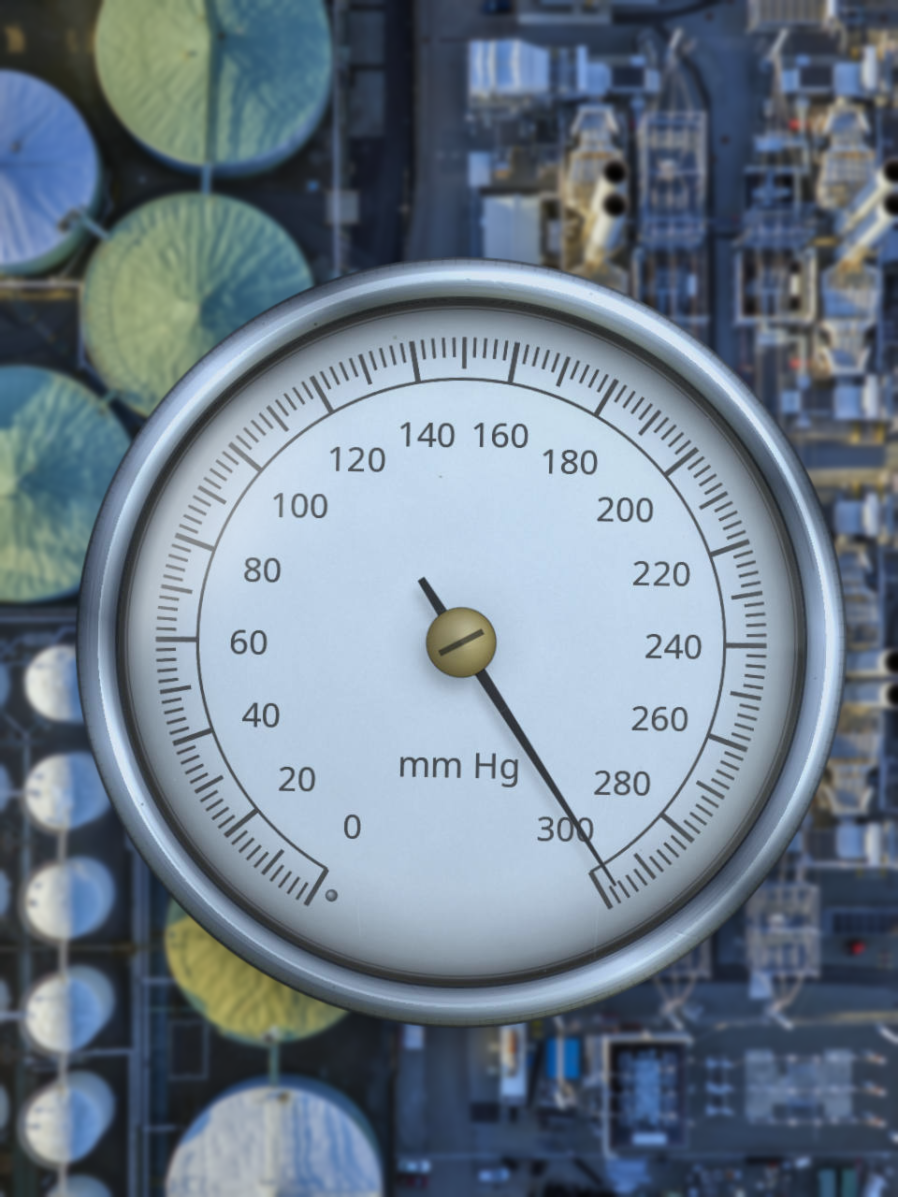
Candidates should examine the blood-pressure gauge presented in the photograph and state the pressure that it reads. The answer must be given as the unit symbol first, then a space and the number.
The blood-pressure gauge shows mmHg 297
